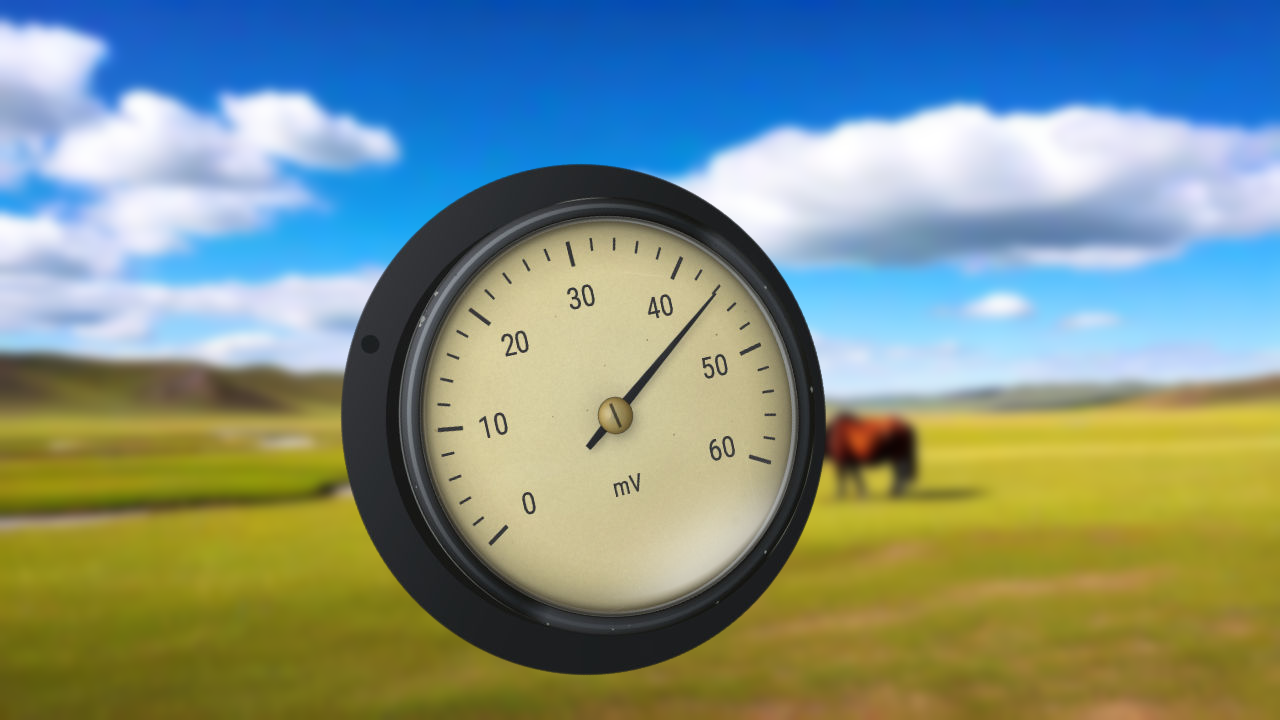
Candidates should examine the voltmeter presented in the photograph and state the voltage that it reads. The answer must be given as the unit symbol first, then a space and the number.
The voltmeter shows mV 44
